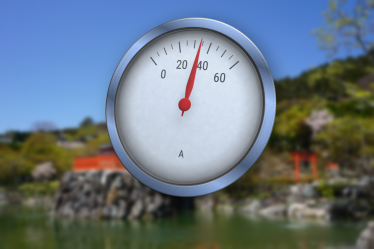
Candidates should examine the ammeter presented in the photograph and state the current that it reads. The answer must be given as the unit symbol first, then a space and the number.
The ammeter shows A 35
